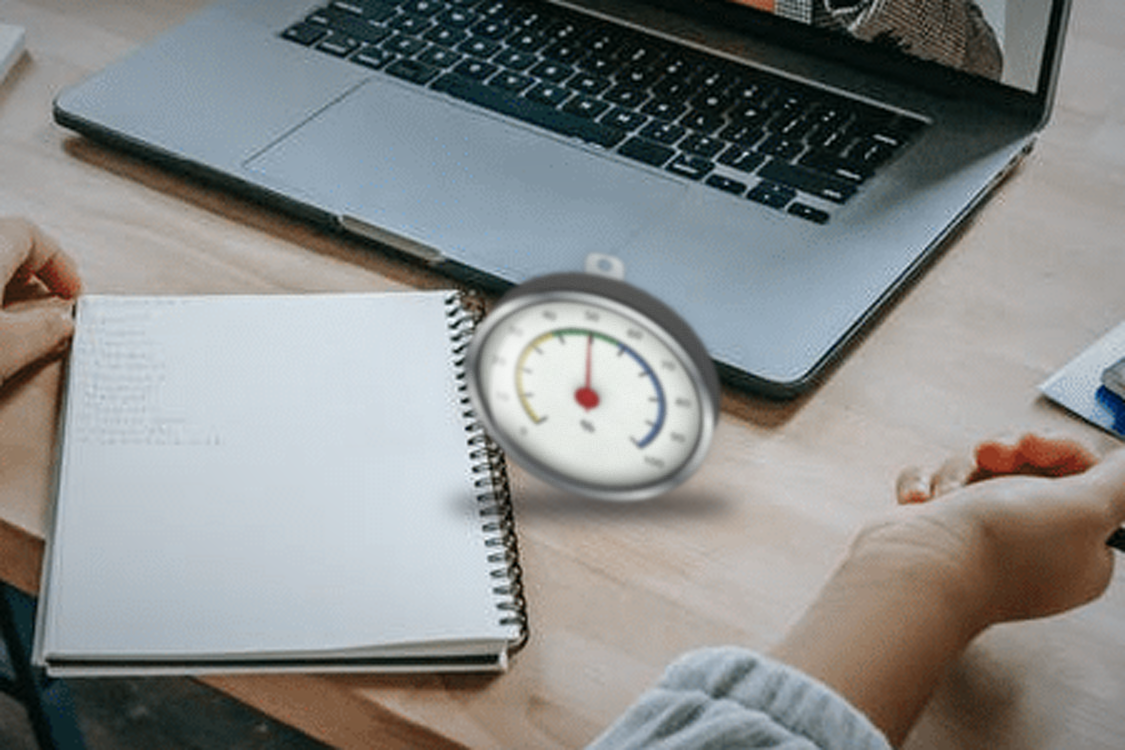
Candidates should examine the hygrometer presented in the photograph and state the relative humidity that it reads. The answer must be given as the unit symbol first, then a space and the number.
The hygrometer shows % 50
